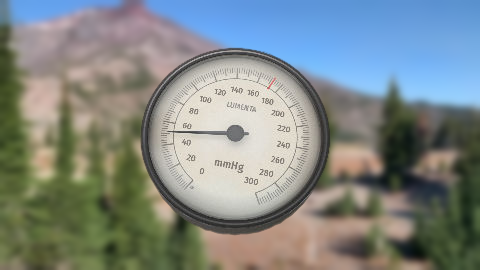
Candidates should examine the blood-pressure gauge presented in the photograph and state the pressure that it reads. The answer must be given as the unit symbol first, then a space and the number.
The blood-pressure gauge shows mmHg 50
